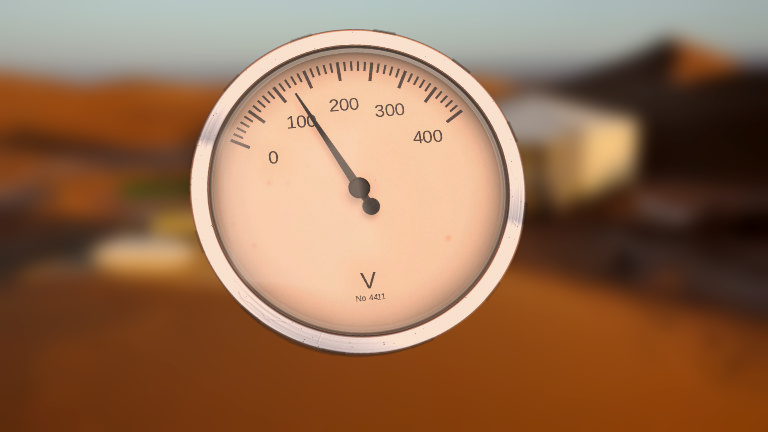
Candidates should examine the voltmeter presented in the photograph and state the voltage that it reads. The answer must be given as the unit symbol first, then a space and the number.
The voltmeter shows V 120
